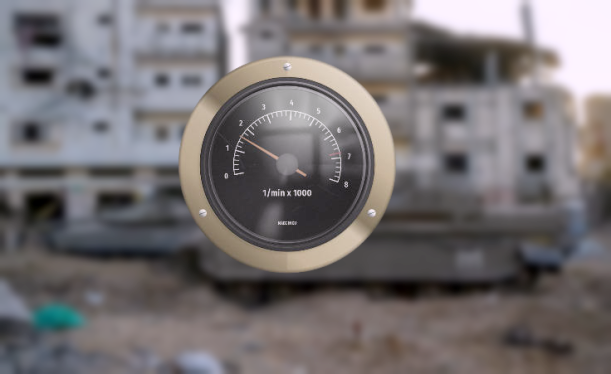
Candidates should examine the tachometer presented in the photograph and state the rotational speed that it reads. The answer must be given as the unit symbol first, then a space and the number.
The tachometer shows rpm 1600
